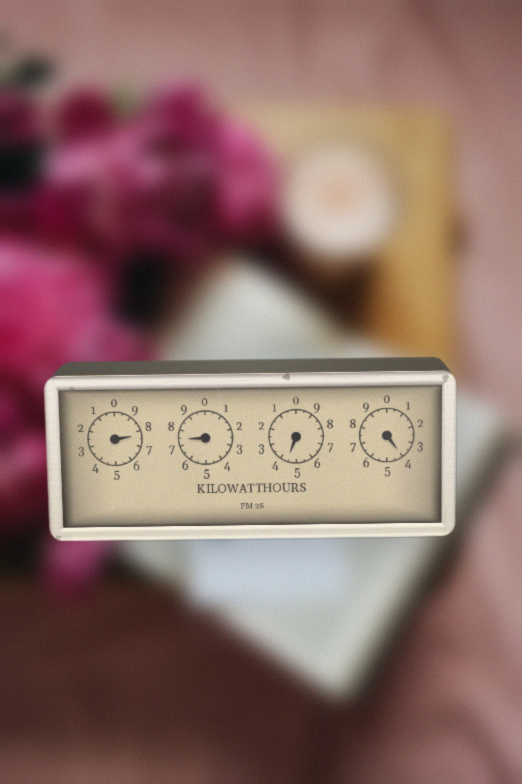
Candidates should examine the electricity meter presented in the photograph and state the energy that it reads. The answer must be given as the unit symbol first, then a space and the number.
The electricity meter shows kWh 7744
